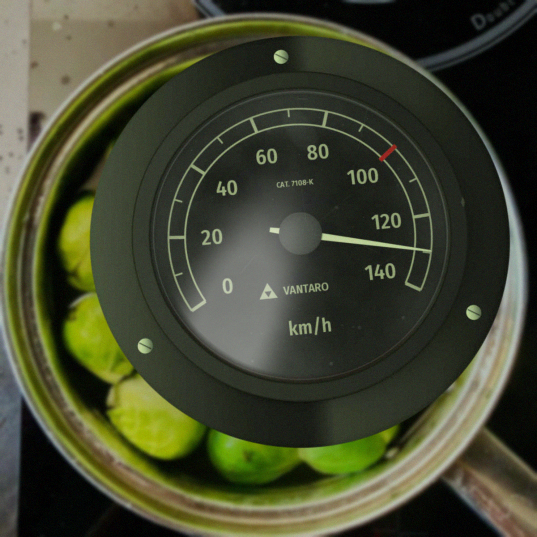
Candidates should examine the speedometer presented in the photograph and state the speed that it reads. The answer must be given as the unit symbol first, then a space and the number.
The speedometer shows km/h 130
